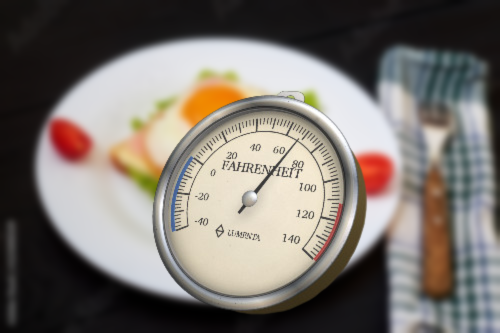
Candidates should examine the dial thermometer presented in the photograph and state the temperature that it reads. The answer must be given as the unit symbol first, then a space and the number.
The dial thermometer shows °F 70
